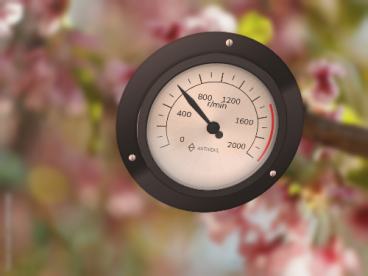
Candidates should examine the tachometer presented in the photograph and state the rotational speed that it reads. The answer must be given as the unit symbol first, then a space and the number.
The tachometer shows rpm 600
